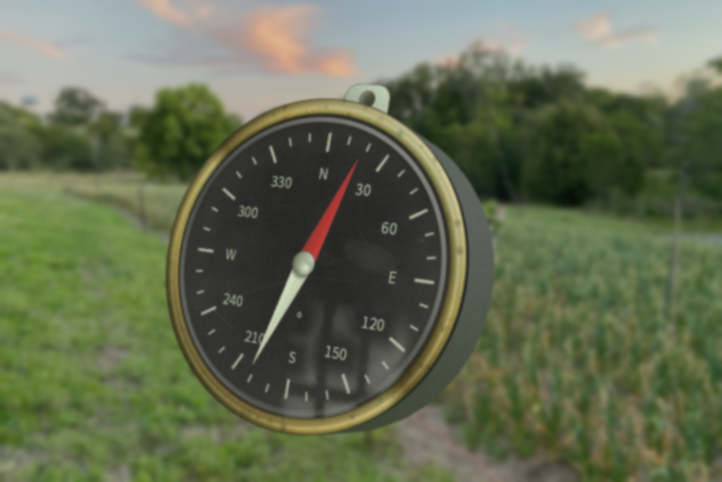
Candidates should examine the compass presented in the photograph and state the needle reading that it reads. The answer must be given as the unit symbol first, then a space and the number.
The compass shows ° 20
